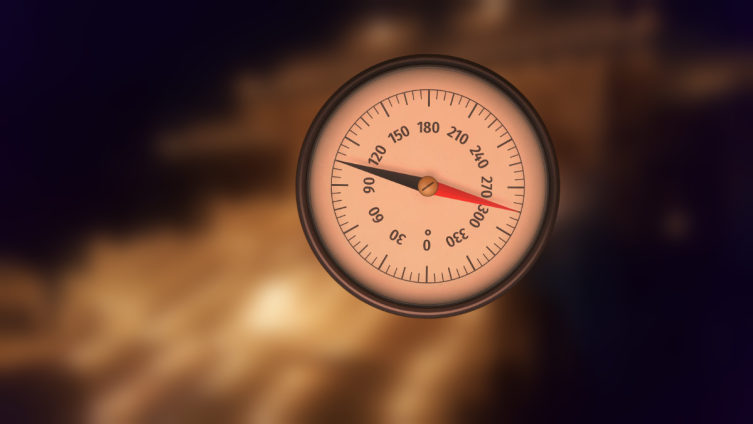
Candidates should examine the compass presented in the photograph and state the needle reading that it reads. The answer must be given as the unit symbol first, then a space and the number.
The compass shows ° 285
